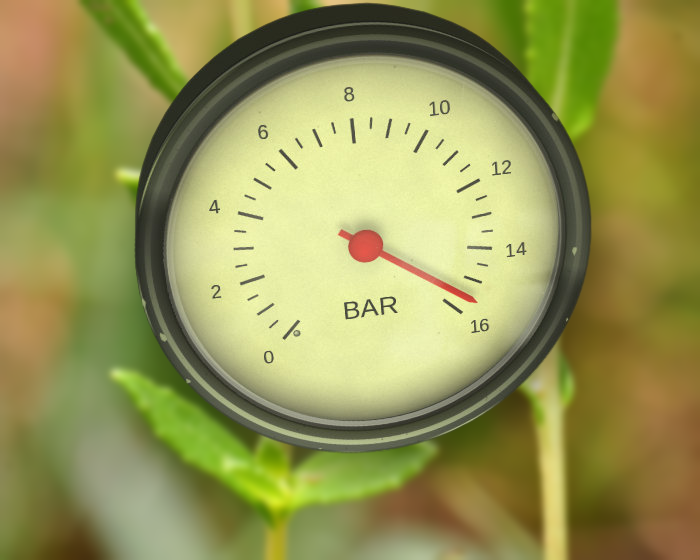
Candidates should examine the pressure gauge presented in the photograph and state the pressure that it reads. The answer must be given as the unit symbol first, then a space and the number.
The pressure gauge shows bar 15.5
